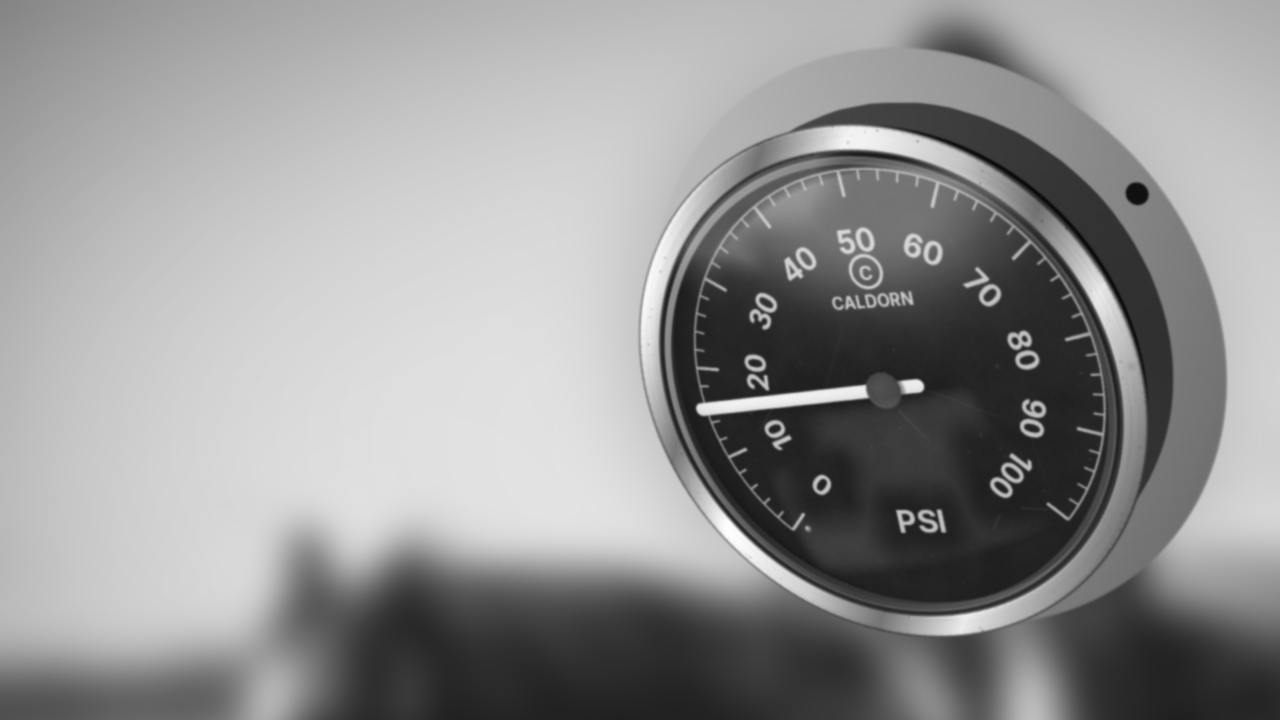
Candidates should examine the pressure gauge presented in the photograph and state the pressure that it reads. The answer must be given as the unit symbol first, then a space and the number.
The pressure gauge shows psi 16
